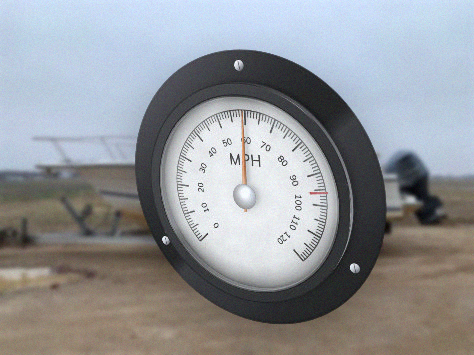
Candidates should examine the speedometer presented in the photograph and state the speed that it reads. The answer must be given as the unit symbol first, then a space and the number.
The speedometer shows mph 60
